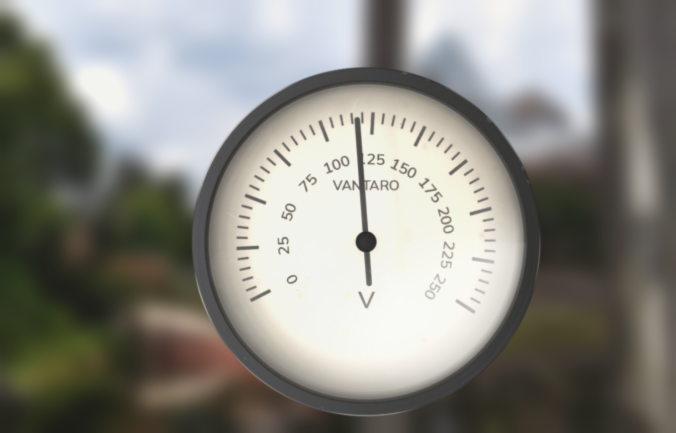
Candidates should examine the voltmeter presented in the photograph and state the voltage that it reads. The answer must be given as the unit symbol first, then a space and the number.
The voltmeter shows V 117.5
